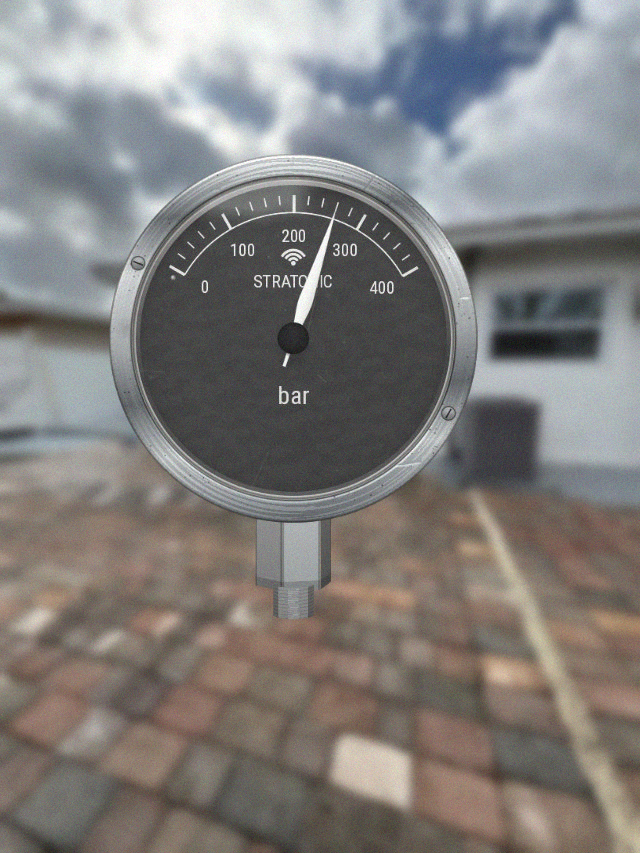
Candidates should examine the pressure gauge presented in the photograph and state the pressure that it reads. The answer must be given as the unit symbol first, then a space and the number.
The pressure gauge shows bar 260
